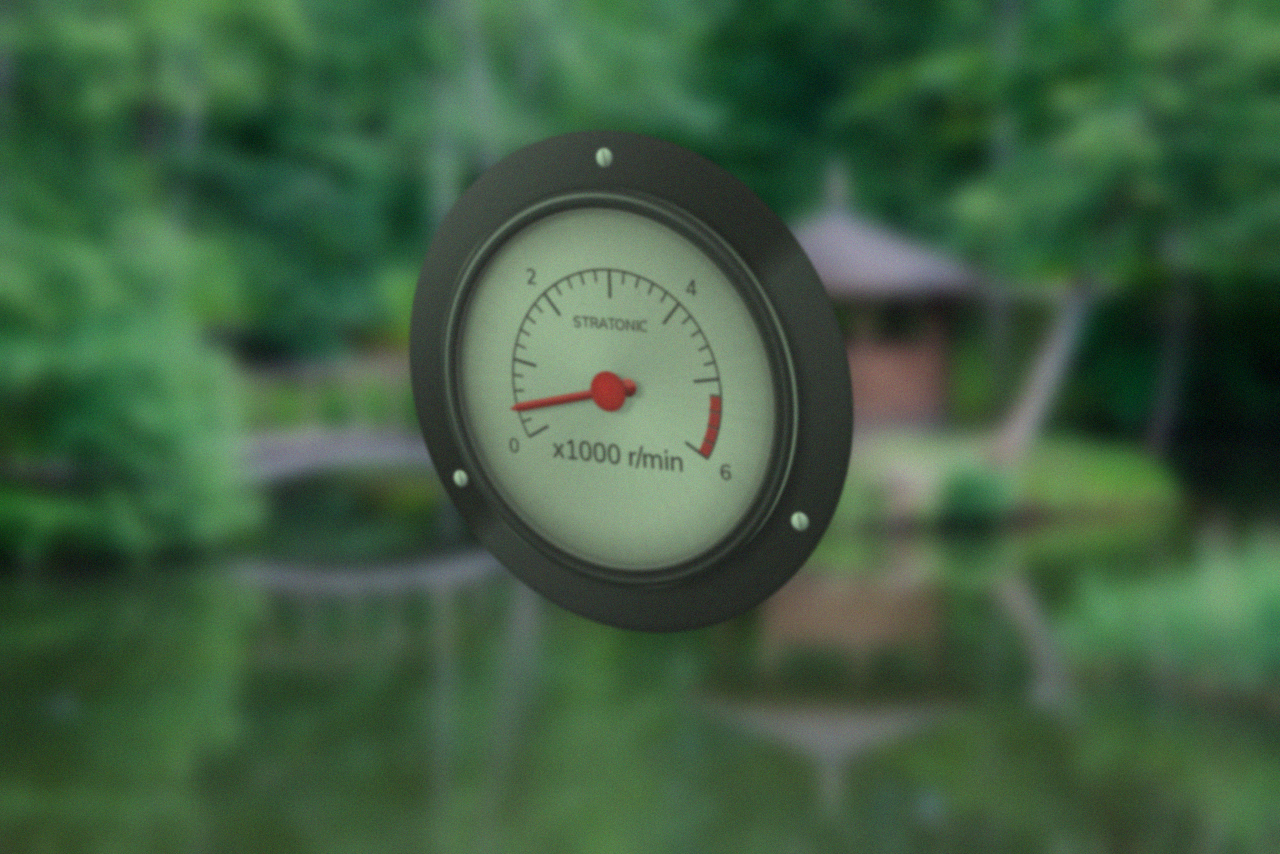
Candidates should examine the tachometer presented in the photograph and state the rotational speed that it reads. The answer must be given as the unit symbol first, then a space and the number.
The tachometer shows rpm 400
